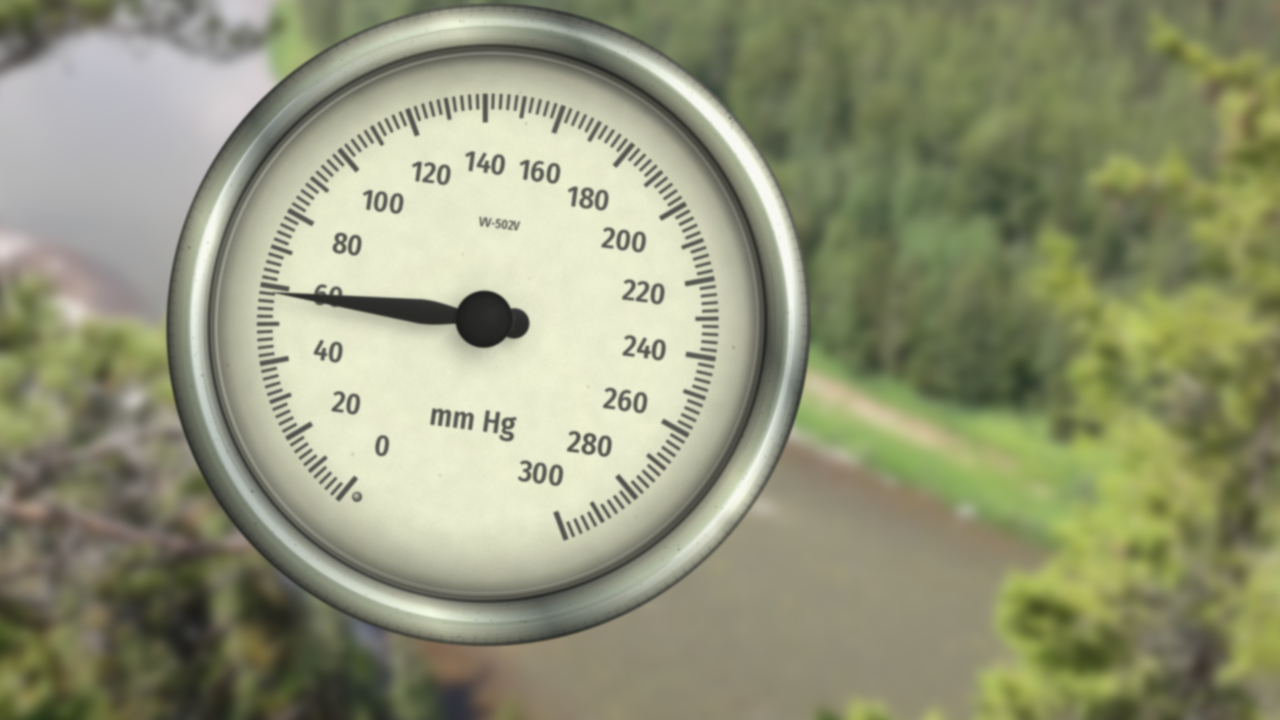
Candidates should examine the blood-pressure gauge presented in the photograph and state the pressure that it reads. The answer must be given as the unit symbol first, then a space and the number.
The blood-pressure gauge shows mmHg 58
